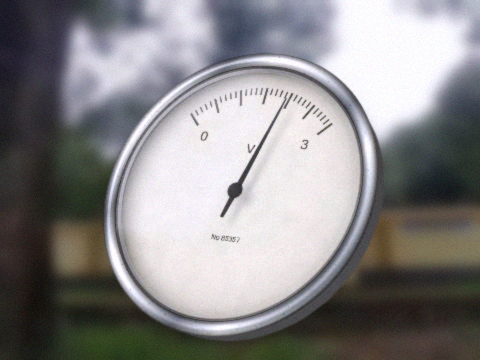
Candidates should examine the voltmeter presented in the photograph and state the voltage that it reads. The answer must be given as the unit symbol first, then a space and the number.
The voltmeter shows V 2
